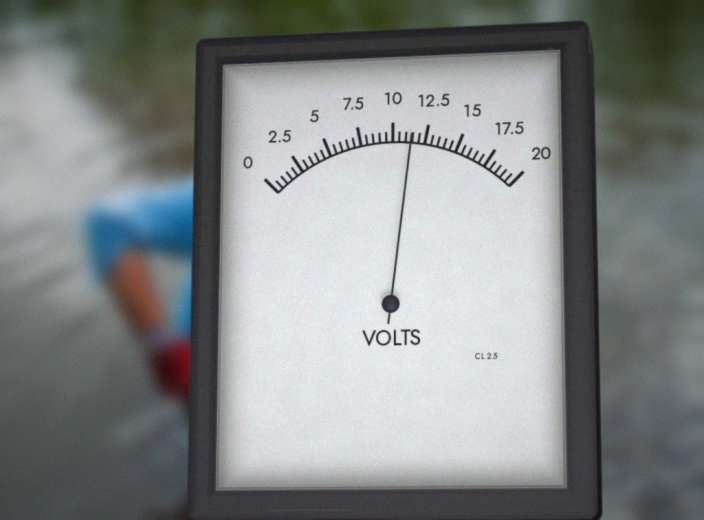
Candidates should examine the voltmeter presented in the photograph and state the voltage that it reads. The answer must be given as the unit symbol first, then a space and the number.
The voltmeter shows V 11.5
